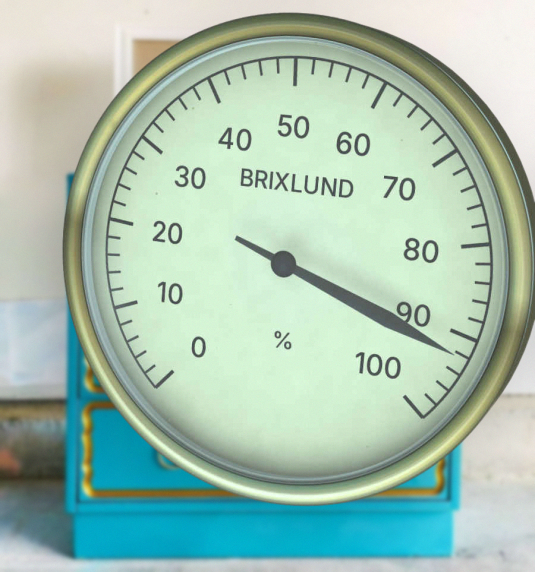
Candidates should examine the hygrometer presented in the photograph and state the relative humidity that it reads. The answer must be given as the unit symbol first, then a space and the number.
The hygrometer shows % 92
